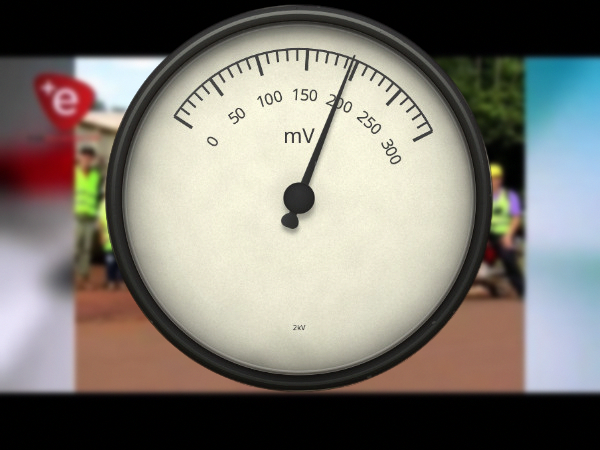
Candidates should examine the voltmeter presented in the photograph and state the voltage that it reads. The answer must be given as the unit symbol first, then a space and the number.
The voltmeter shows mV 195
